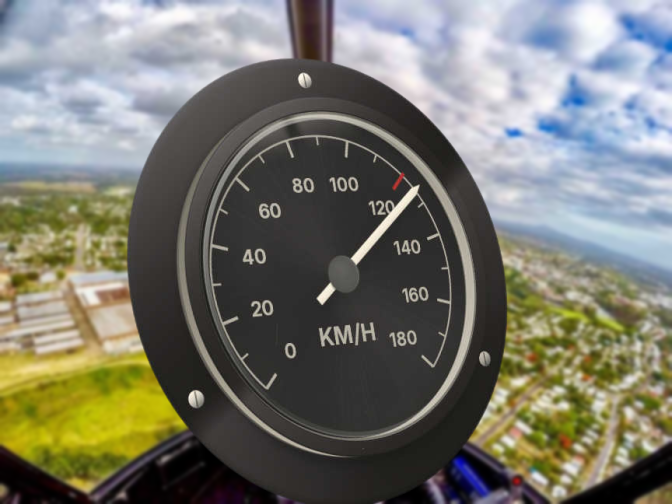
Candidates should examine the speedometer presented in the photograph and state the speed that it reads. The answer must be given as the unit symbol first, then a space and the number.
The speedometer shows km/h 125
